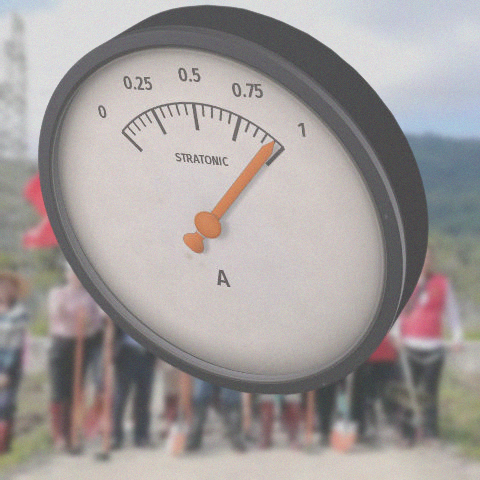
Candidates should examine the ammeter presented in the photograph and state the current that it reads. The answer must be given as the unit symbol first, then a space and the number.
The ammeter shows A 0.95
